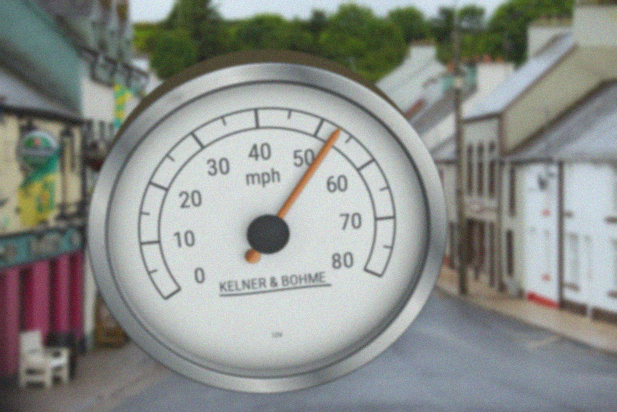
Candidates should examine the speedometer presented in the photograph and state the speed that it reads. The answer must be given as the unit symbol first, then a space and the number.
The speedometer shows mph 52.5
